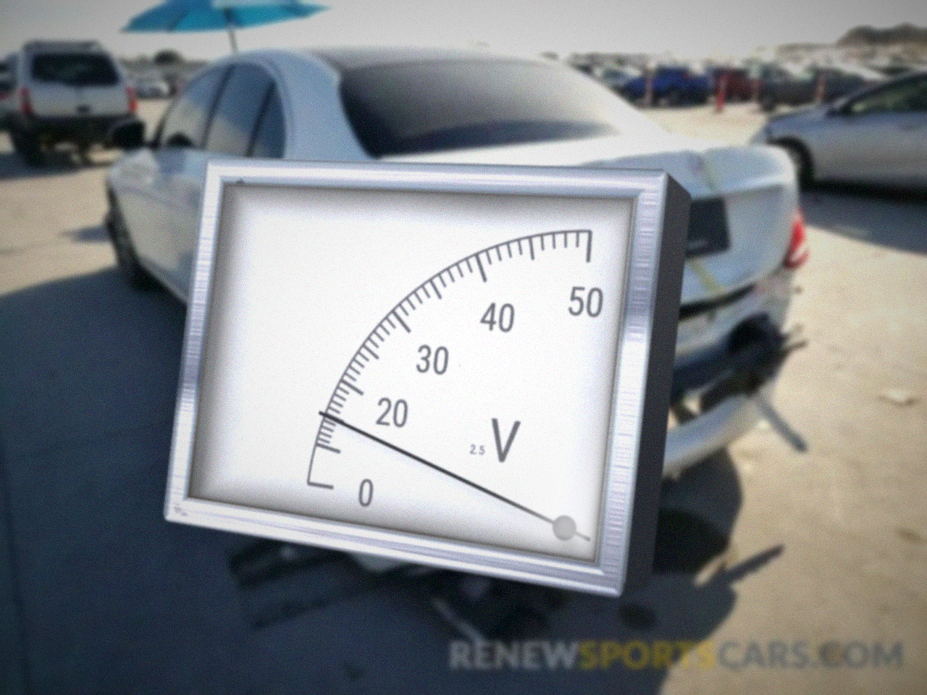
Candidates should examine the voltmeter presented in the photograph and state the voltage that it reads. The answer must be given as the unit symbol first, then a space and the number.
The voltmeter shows V 15
